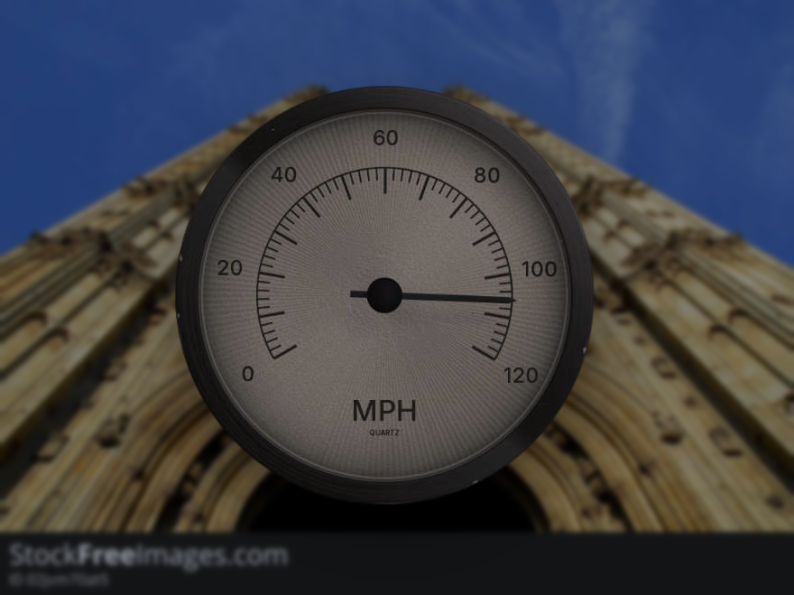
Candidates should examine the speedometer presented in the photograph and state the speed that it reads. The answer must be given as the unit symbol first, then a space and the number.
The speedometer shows mph 106
